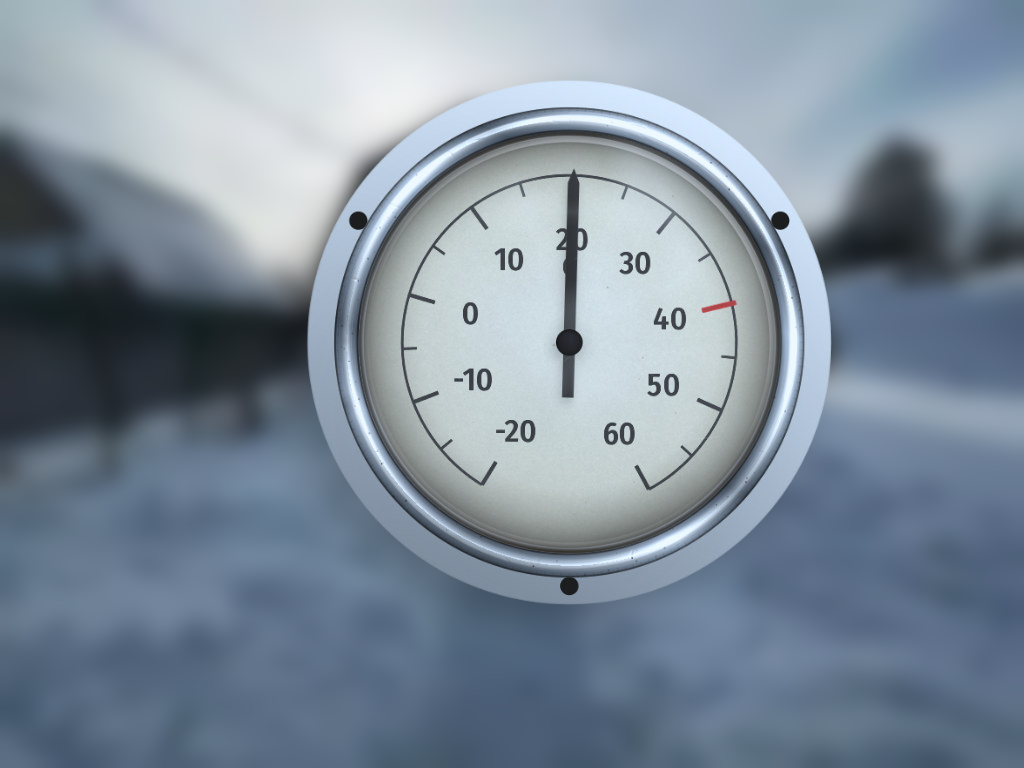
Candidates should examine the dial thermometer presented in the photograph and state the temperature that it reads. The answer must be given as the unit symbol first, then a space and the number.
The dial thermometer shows °C 20
